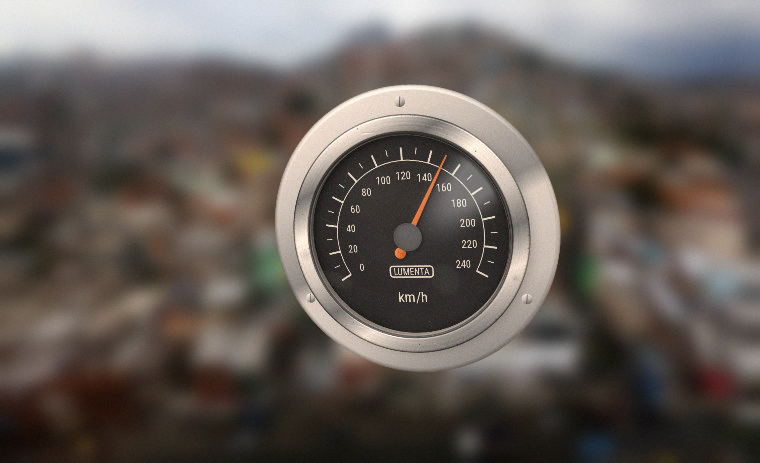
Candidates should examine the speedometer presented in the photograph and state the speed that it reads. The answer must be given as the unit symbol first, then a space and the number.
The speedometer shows km/h 150
